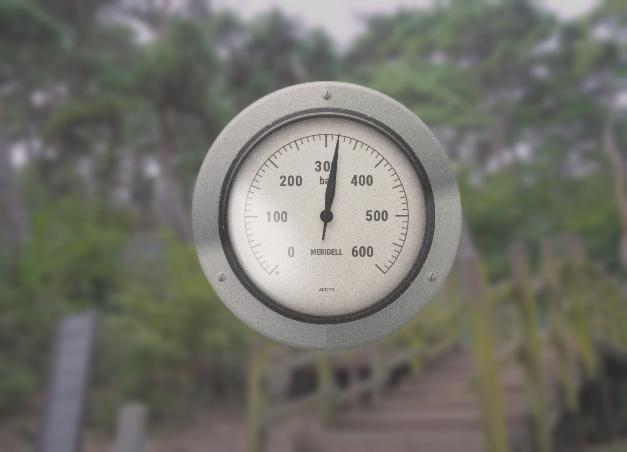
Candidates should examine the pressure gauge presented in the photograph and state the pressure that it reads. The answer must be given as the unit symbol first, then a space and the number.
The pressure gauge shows bar 320
